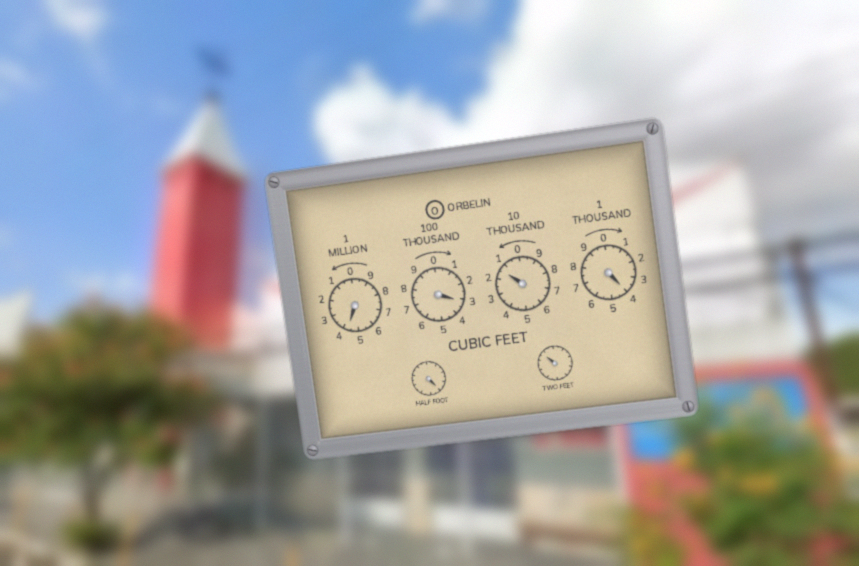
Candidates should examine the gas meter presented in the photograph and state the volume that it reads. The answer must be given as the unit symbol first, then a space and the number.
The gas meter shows ft³ 431400
